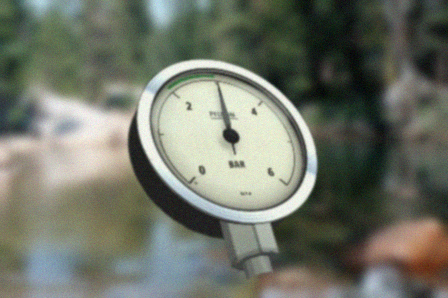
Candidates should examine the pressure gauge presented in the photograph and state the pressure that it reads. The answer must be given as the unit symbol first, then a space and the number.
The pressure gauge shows bar 3
